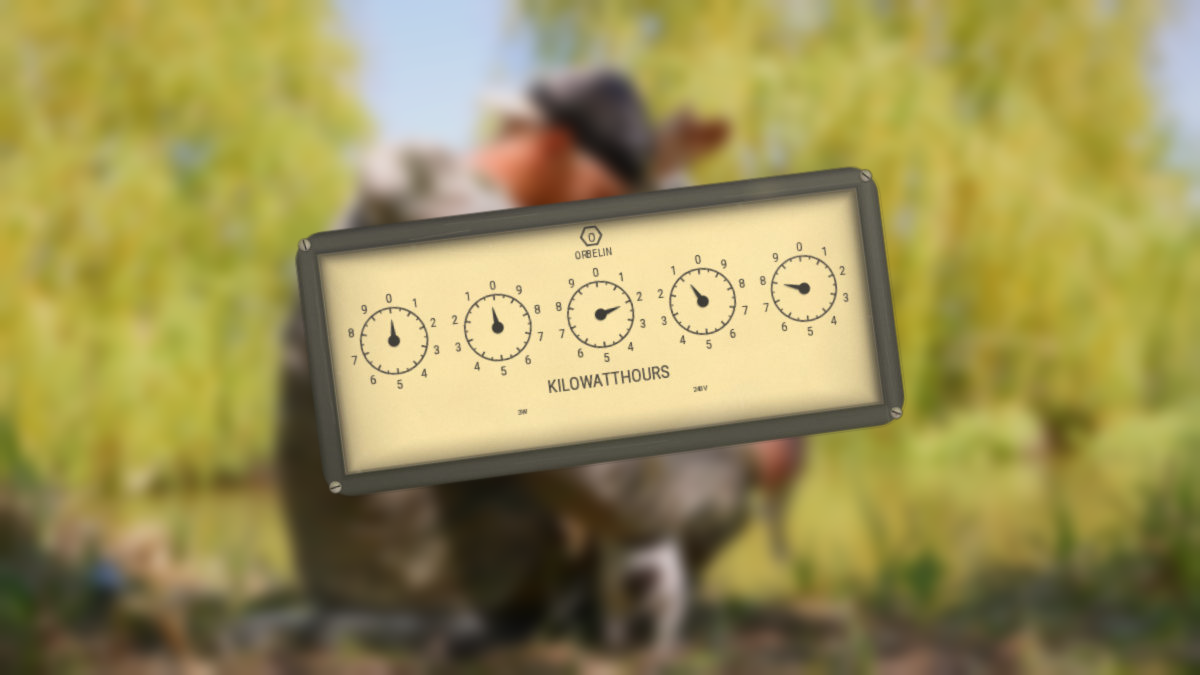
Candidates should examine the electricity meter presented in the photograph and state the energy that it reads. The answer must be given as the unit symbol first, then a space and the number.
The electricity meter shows kWh 208
